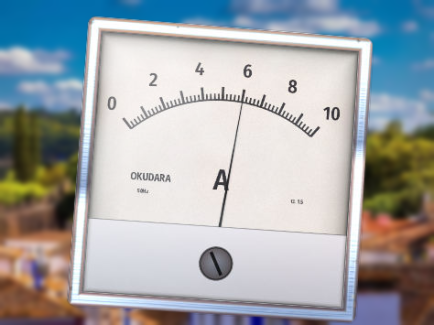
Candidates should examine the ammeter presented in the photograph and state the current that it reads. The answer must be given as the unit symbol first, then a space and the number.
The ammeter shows A 6
